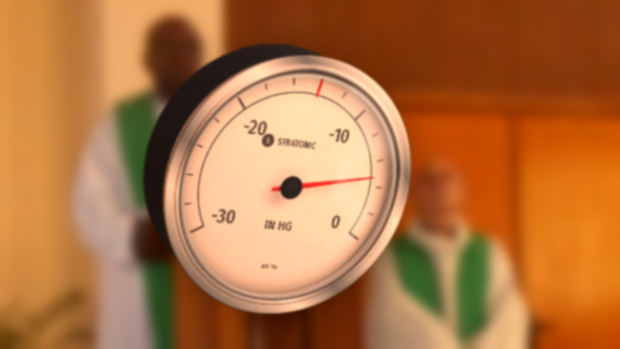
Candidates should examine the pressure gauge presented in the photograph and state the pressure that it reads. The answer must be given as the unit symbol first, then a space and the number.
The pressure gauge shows inHg -5
